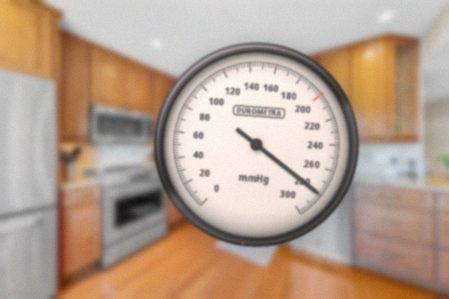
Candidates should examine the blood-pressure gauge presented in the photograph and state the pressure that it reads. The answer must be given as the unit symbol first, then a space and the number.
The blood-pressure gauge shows mmHg 280
